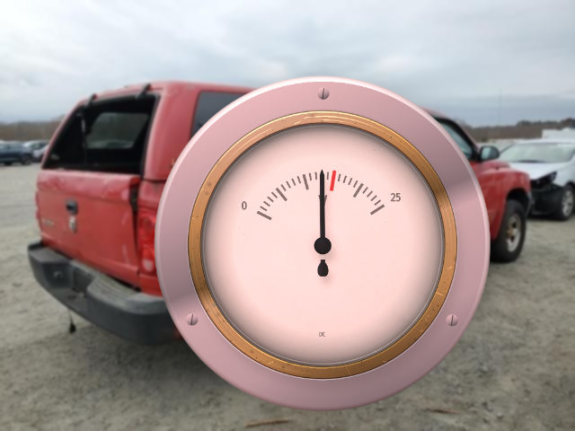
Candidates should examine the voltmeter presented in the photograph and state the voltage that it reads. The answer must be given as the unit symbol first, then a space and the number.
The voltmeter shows V 13
